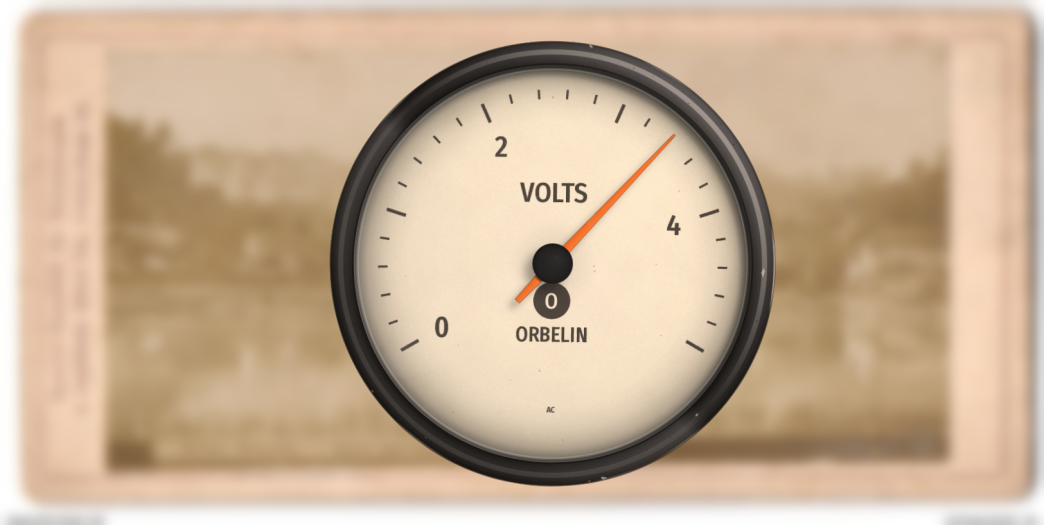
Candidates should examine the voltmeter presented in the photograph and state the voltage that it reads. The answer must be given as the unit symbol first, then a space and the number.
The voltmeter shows V 3.4
